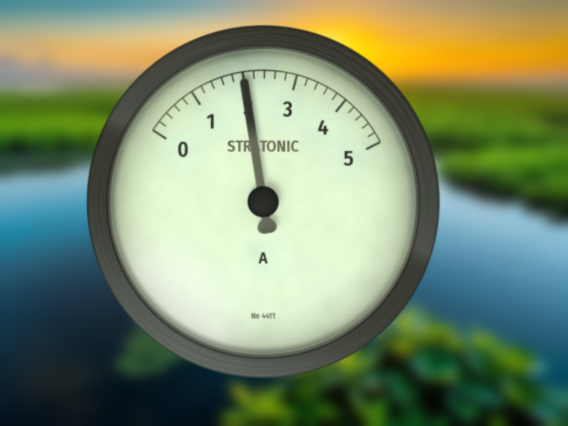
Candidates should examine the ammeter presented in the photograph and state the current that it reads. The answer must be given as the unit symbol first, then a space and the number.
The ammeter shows A 2
